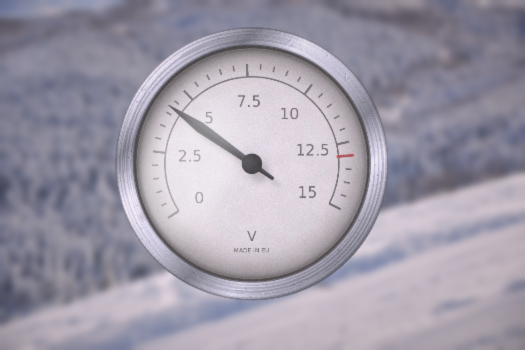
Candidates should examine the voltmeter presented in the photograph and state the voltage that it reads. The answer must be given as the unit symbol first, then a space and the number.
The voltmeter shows V 4.25
